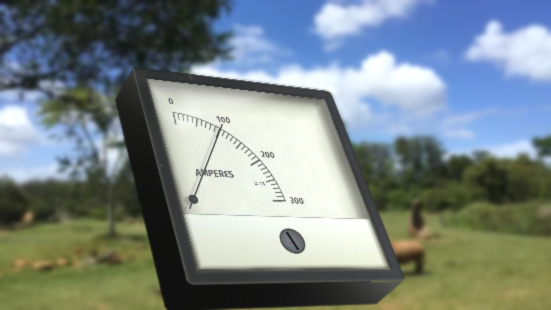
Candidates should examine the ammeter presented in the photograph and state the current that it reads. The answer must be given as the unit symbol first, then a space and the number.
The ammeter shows A 100
